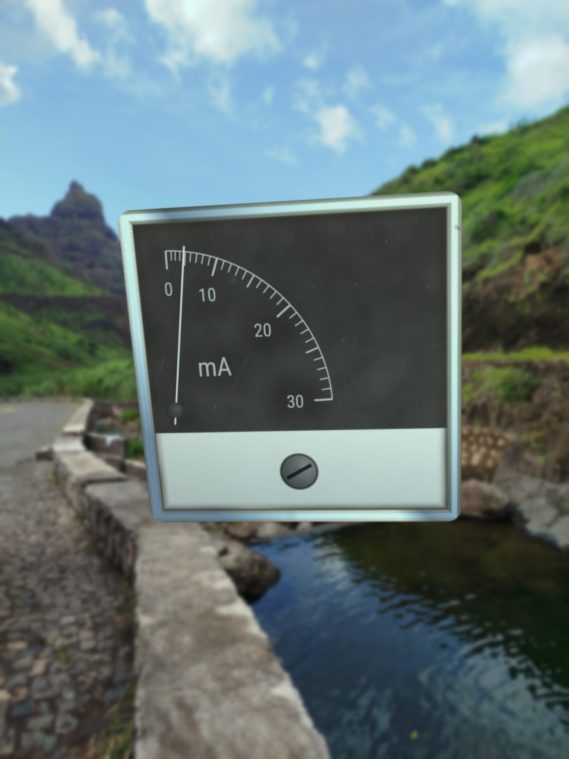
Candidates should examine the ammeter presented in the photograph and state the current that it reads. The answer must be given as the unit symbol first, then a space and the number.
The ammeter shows mA 5
